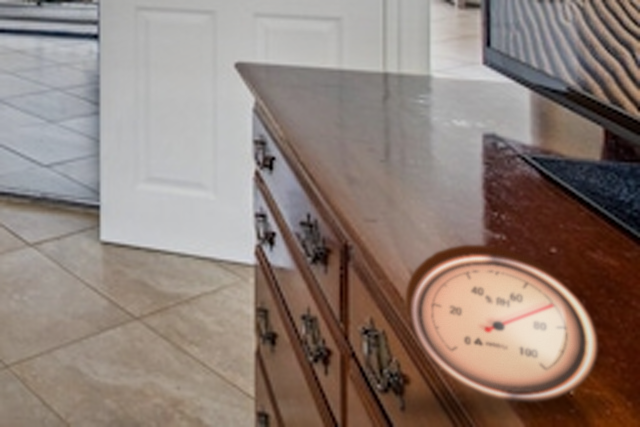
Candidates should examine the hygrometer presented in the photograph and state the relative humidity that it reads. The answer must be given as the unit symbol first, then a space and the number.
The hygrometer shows % 70
